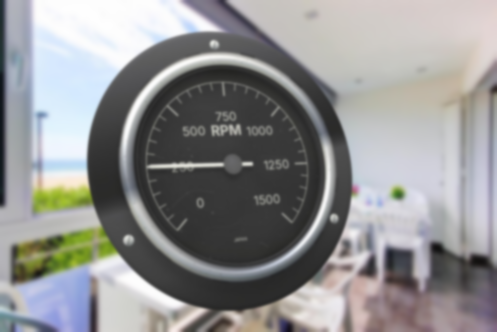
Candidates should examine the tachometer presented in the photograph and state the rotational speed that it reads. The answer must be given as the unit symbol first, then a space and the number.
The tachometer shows rpm 250
